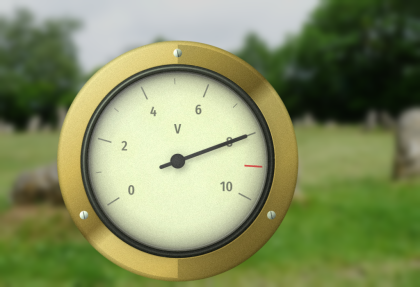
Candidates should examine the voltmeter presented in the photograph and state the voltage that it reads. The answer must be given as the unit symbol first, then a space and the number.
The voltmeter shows V 8
